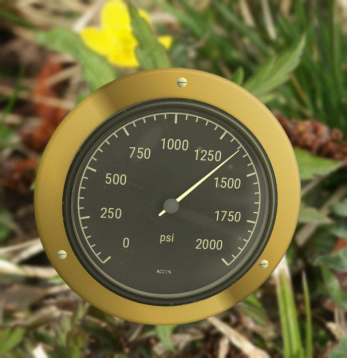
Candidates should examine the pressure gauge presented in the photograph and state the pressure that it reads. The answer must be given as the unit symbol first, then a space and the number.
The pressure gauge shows psi 1350
